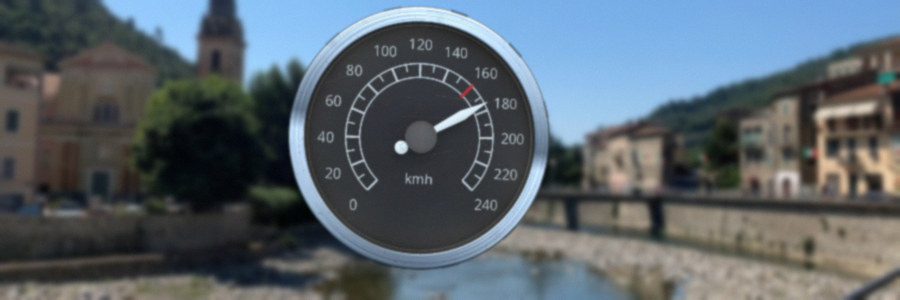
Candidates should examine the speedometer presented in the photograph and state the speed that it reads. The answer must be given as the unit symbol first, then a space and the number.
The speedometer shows km/h 175
